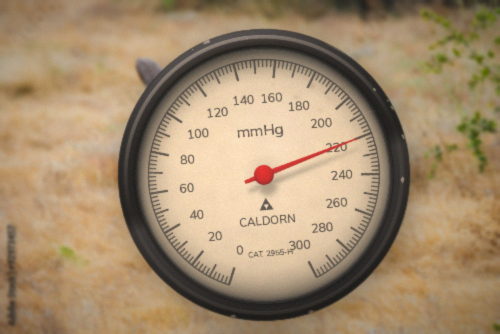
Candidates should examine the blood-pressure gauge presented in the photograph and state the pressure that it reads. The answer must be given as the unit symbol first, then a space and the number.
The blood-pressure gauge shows mmHg 220
